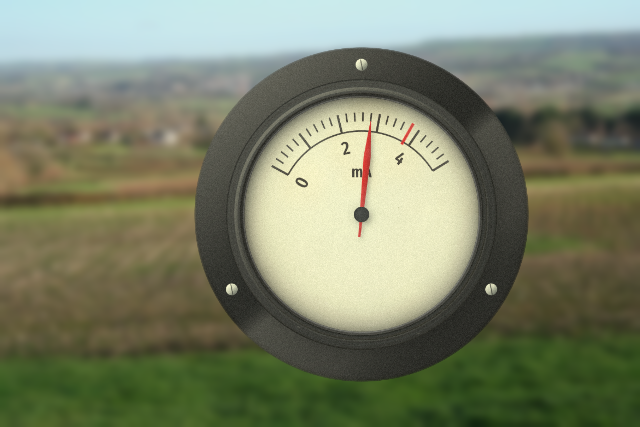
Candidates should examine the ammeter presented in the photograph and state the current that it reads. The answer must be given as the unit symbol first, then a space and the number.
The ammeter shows mA 2.8
